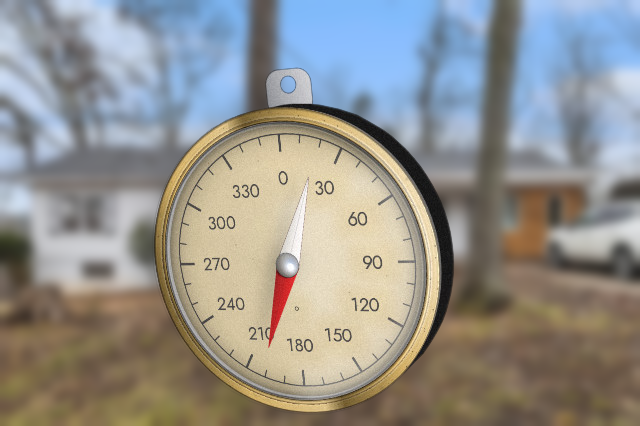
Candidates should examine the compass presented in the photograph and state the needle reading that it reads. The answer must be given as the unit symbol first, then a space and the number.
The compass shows ° 200
